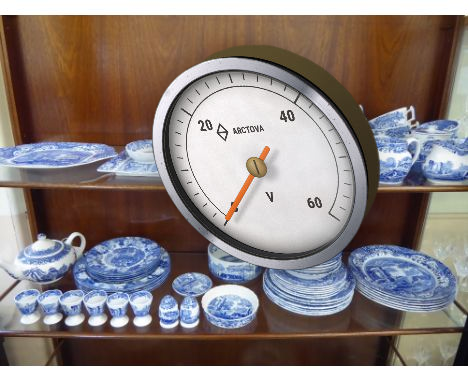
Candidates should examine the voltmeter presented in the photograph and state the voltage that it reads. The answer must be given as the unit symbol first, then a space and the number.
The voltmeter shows V 0
